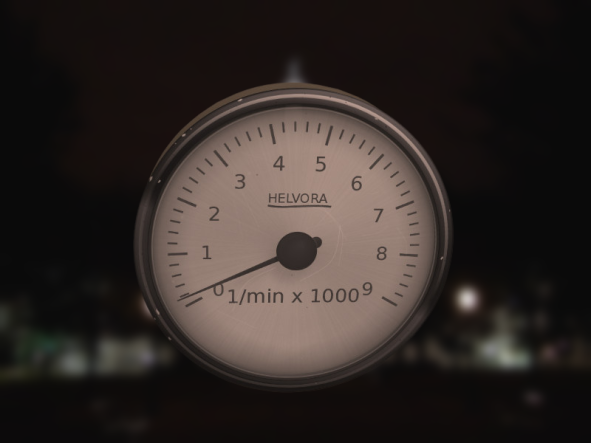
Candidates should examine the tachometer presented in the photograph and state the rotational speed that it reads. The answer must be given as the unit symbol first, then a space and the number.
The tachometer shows rpm 200
